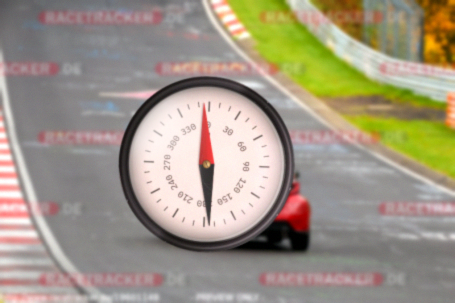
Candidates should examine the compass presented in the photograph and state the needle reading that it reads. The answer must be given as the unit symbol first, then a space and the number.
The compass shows ° 355
